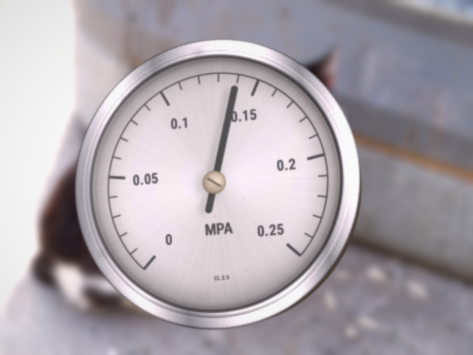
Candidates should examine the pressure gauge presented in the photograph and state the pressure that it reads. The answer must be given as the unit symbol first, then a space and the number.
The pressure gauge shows MPa 0.14
